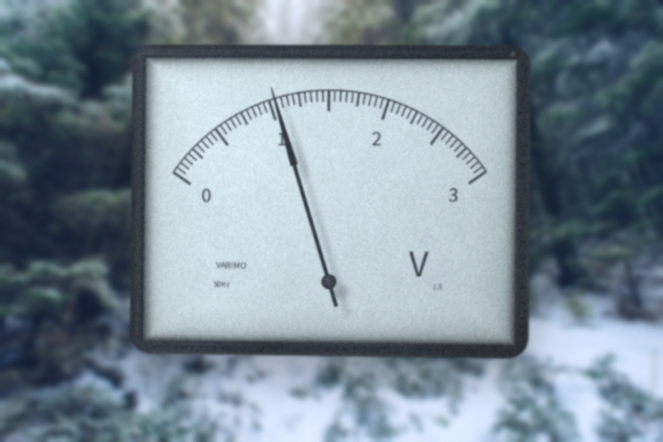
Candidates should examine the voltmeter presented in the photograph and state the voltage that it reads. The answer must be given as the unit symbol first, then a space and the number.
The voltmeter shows V 1.05
